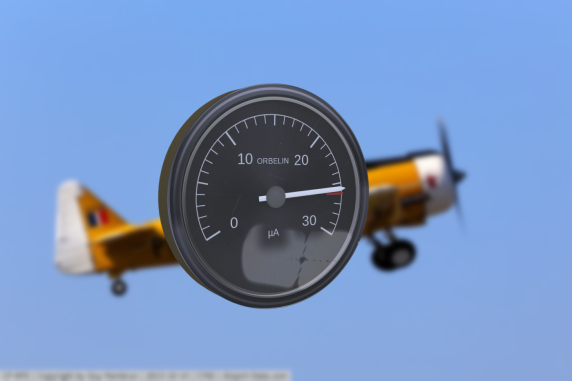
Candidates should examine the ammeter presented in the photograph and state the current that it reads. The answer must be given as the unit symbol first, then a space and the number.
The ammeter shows µA 25.5
